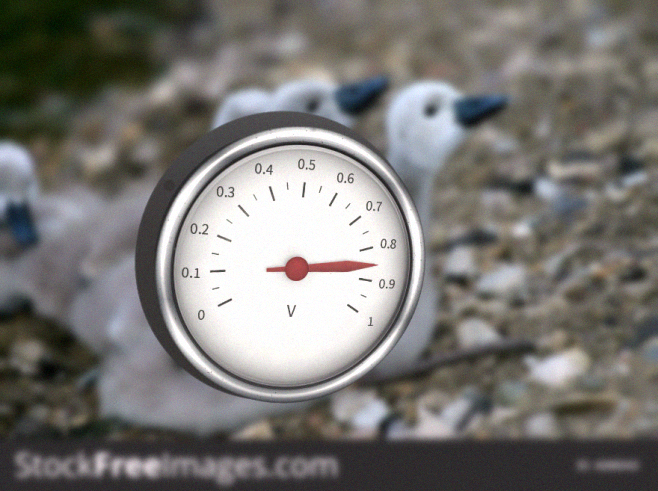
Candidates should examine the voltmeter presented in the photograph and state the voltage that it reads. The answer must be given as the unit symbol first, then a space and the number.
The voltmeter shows V 0.85
